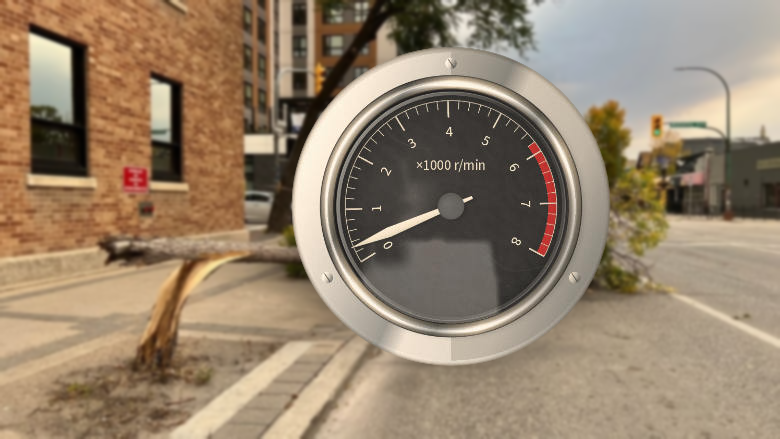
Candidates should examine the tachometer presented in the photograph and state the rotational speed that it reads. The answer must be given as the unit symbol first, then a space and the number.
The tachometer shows rpm 300
